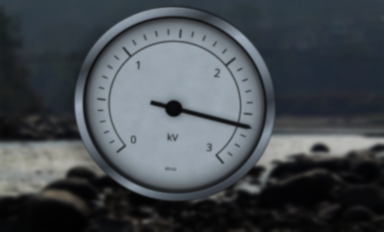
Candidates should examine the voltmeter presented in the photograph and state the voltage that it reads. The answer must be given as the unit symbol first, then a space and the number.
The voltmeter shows kV 2.6
